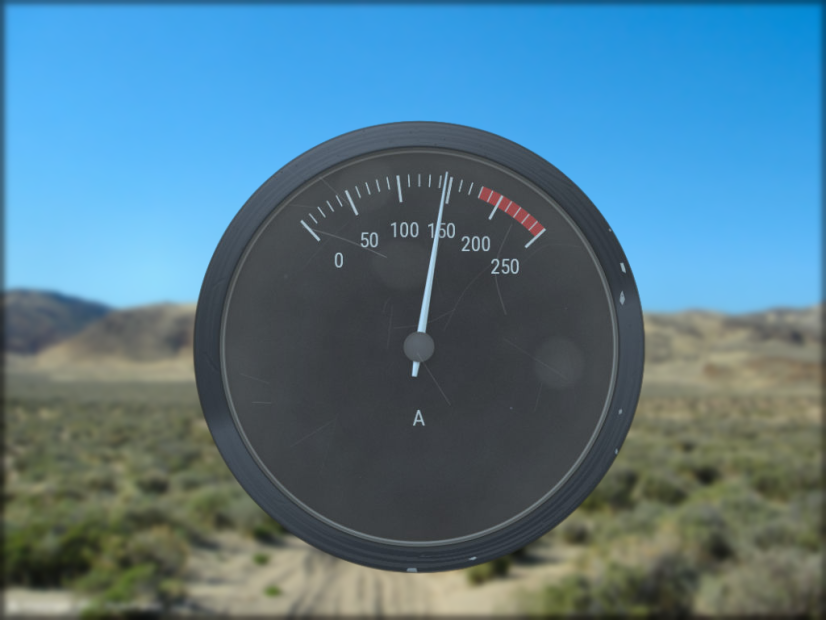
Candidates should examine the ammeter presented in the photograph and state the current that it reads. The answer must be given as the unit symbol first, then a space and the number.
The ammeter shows A 145
